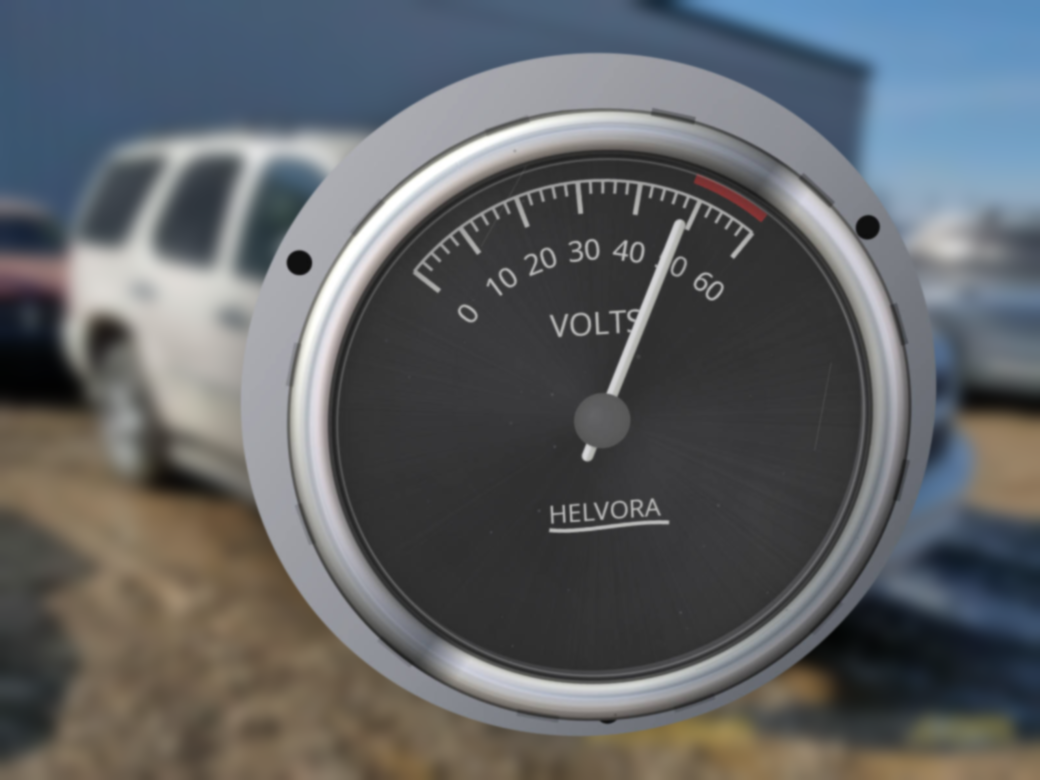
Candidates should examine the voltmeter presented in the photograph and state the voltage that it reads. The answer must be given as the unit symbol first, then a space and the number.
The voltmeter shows V 48
